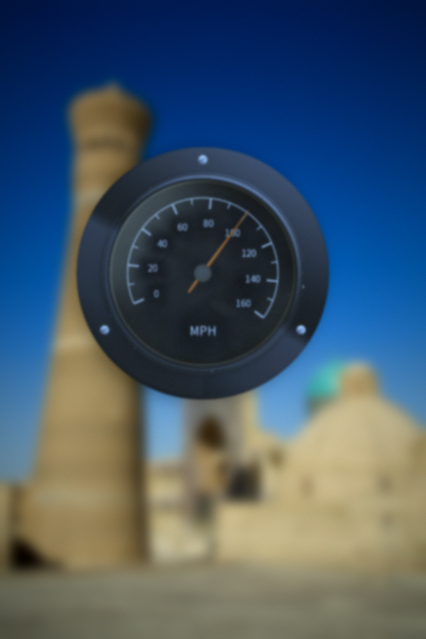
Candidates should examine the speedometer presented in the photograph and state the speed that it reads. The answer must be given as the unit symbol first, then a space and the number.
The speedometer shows mph 100
